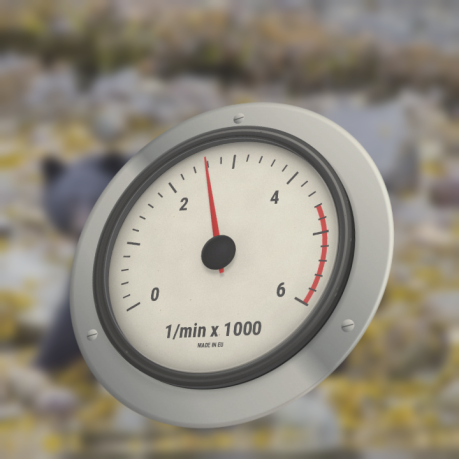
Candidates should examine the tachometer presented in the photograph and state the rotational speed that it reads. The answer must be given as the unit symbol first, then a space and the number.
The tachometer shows rpm 2600
